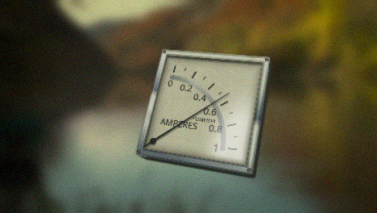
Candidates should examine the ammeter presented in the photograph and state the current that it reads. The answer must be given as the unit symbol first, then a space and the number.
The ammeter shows A 0.55
